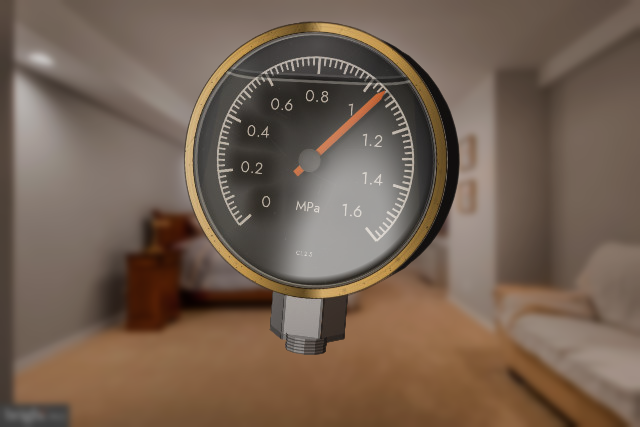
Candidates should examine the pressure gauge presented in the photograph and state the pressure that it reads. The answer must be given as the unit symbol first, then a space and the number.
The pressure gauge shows MPa 1.06
